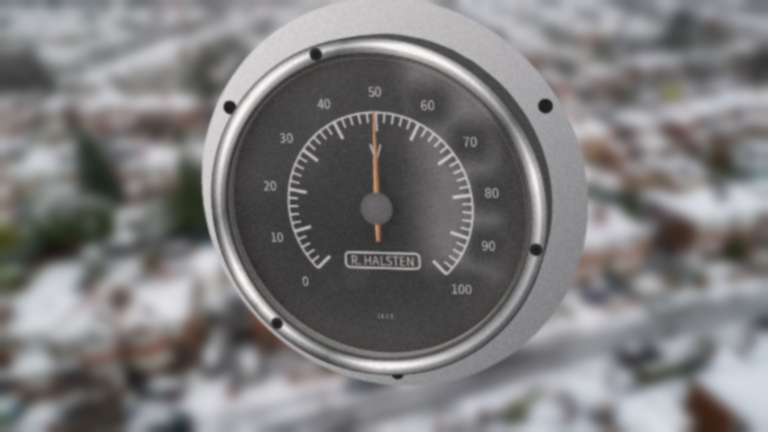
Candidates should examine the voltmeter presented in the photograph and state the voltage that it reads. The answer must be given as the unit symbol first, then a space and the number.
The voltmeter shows V 50
